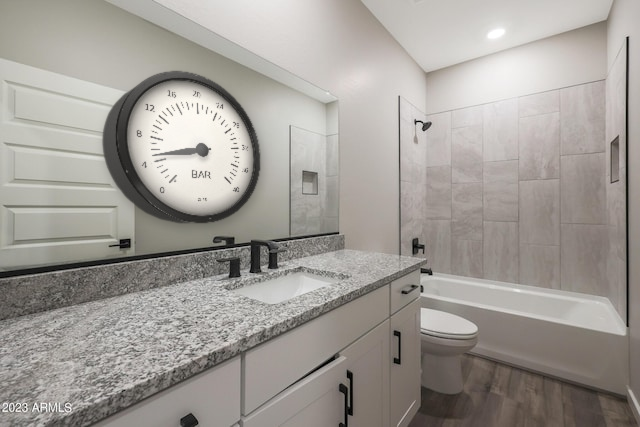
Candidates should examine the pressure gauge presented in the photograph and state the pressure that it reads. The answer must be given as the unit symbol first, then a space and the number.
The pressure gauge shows bar 5
